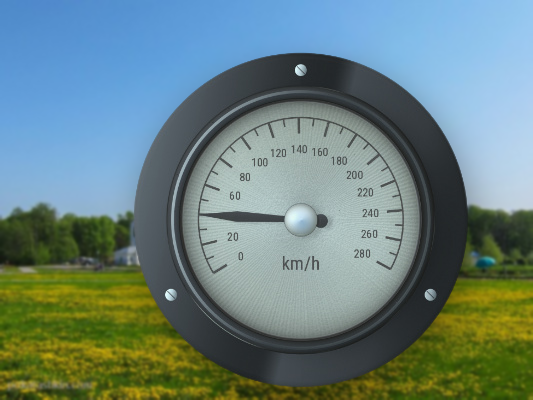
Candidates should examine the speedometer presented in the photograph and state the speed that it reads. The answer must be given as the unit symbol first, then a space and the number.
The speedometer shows km/h 40
